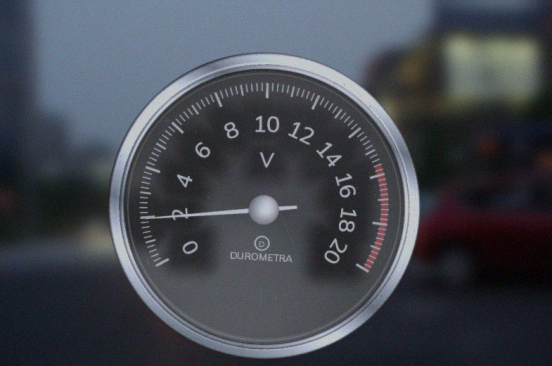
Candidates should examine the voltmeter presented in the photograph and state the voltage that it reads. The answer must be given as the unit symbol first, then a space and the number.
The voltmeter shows V 2
